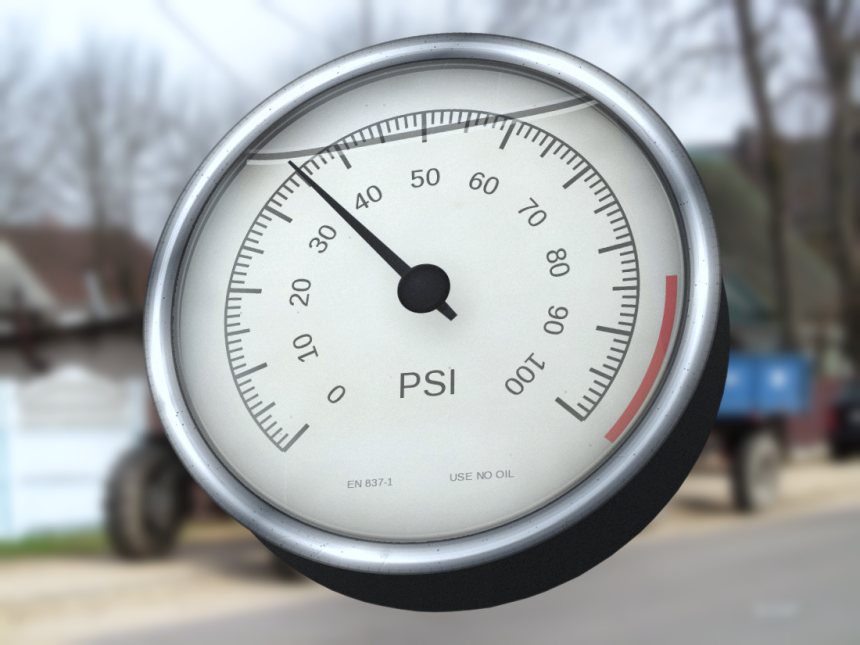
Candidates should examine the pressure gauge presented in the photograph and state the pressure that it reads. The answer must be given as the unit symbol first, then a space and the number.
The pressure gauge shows psi 35
